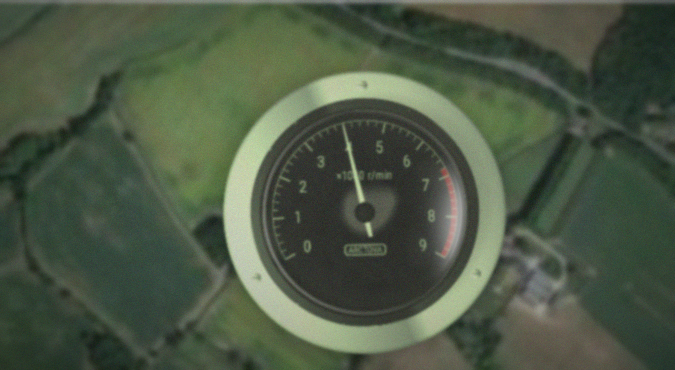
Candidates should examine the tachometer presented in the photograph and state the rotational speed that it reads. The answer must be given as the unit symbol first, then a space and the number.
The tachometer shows rpm 4000
